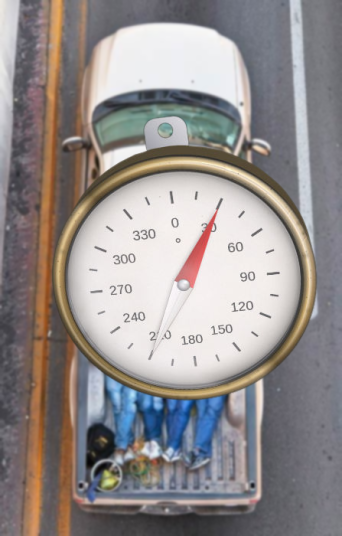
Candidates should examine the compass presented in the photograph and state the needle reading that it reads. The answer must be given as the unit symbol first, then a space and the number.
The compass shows ° 30
